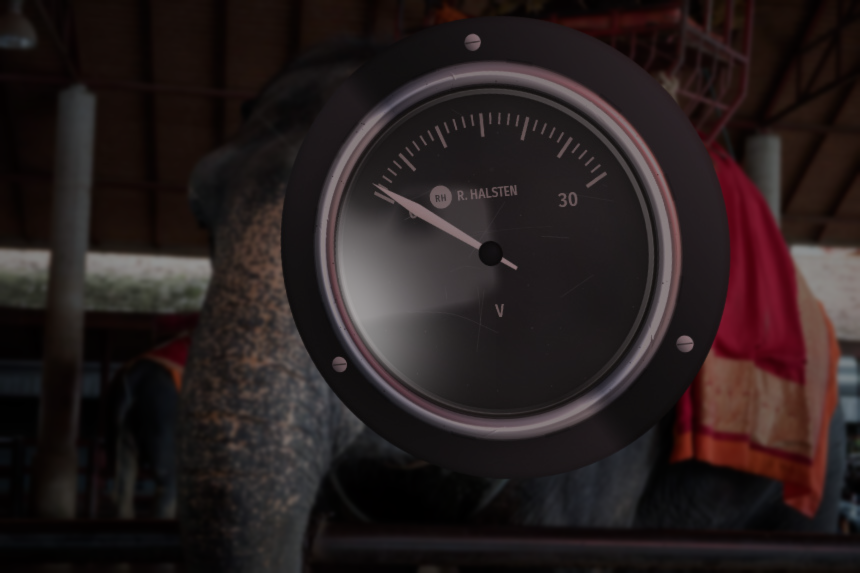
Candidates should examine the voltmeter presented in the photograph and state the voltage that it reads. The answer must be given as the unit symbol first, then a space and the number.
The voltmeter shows V 1
